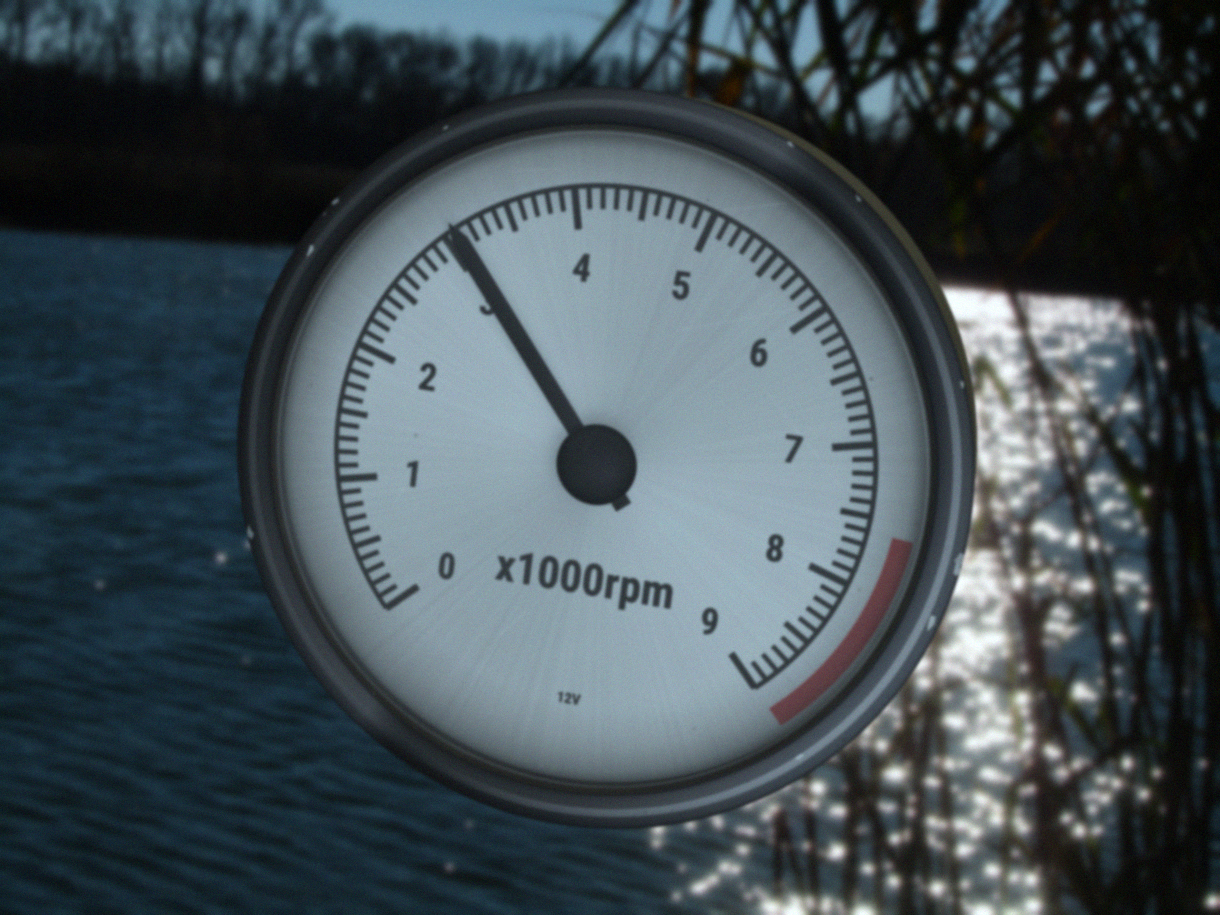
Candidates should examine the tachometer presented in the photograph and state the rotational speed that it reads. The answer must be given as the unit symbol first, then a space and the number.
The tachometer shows rpm 3100
